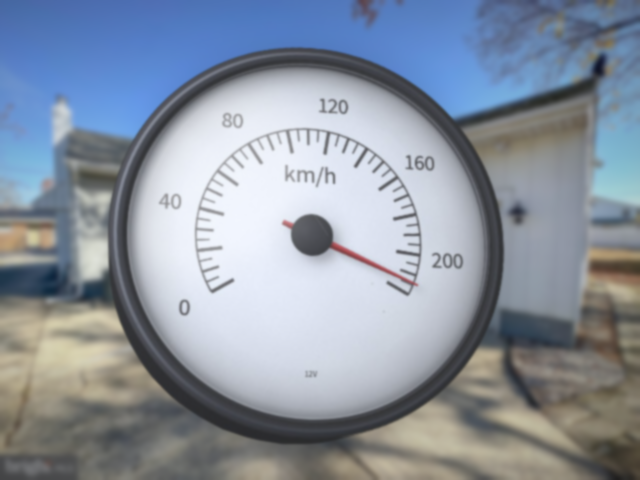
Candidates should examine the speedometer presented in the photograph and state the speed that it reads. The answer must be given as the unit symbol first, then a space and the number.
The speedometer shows km/h 215
